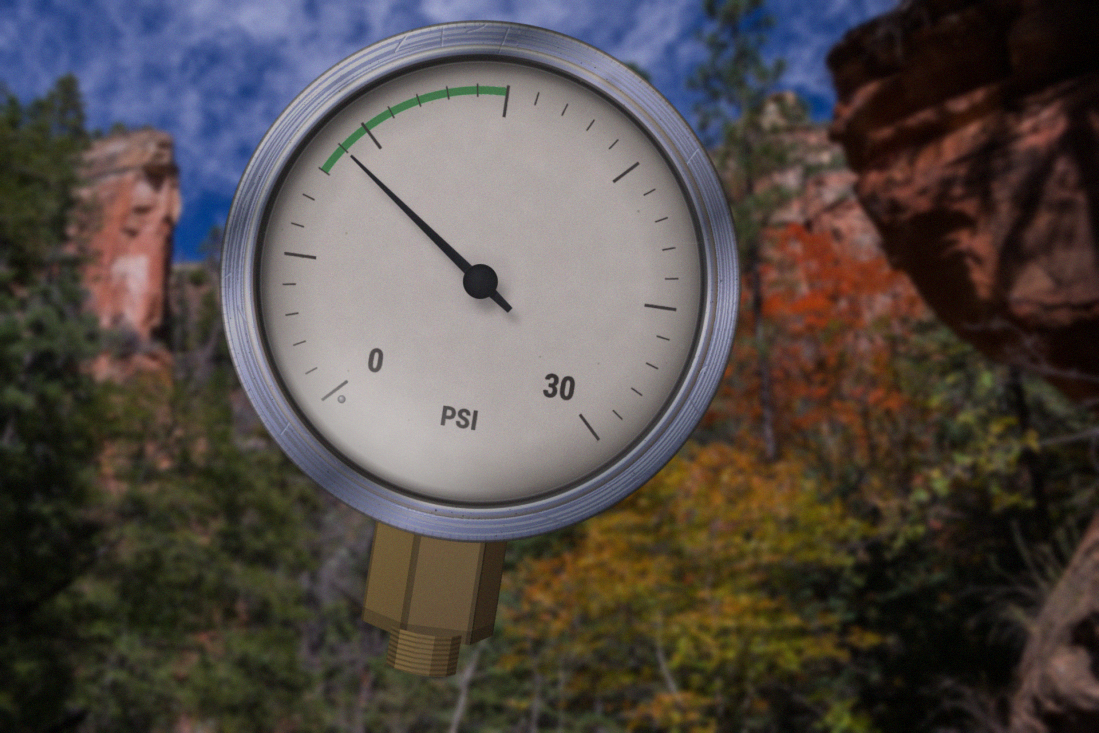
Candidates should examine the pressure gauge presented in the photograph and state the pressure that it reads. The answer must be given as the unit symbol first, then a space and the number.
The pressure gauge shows psi 9
